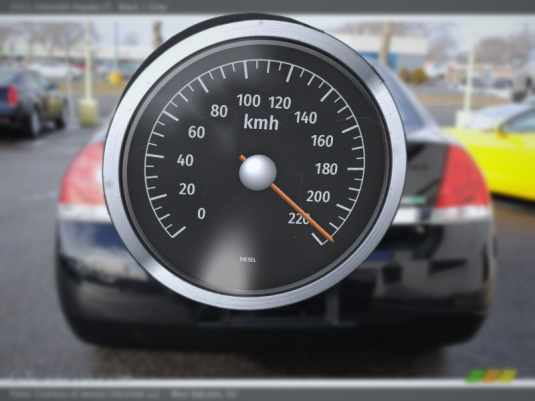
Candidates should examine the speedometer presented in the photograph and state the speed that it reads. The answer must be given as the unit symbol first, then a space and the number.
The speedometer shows km/h 215
